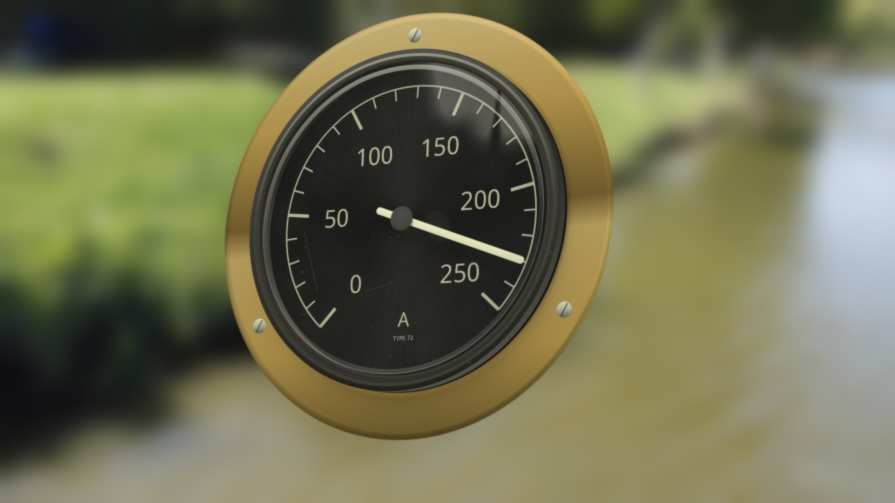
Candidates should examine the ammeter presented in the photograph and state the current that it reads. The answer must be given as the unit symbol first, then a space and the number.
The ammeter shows A 230
